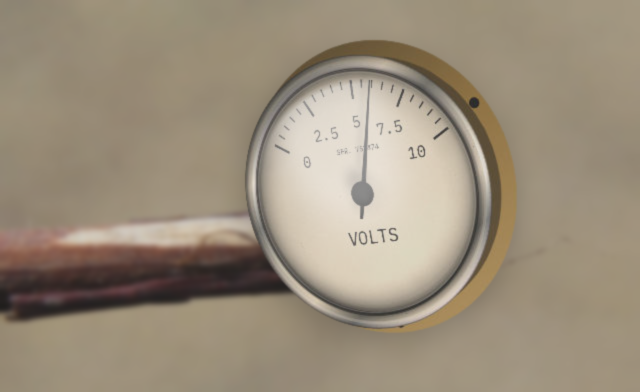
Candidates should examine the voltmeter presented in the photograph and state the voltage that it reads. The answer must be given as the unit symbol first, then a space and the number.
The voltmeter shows V 6
